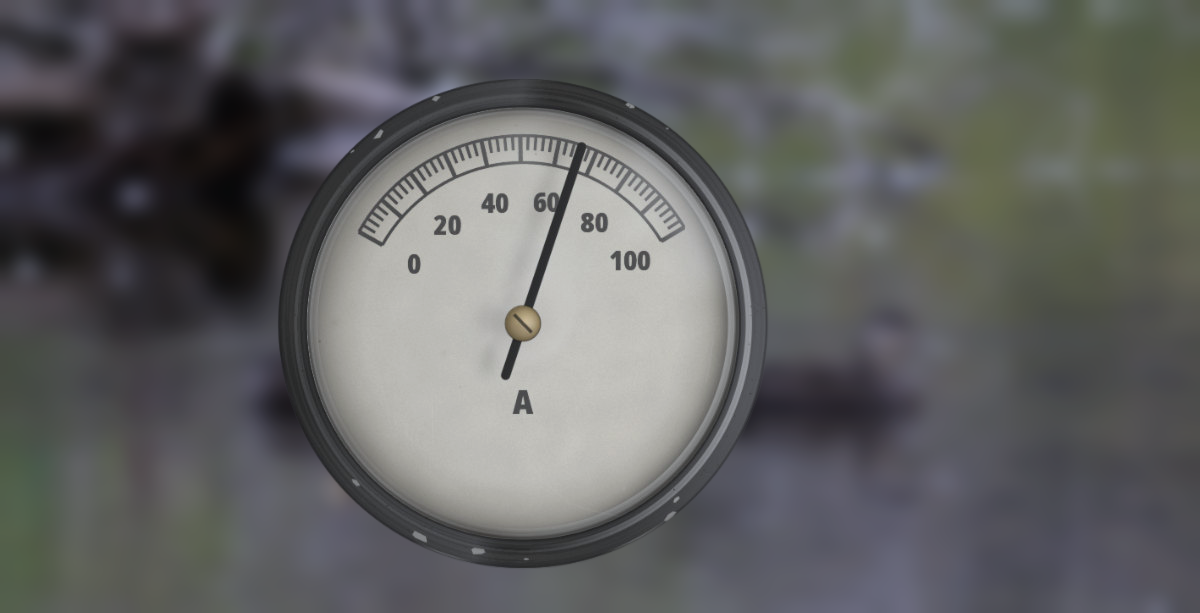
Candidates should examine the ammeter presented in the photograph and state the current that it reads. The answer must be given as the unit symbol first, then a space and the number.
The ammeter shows A 66
